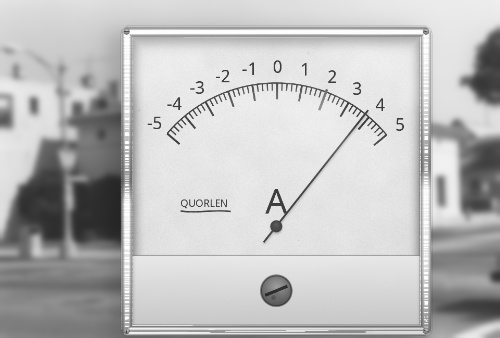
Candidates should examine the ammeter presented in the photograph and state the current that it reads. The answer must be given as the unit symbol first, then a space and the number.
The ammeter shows A 3.8
